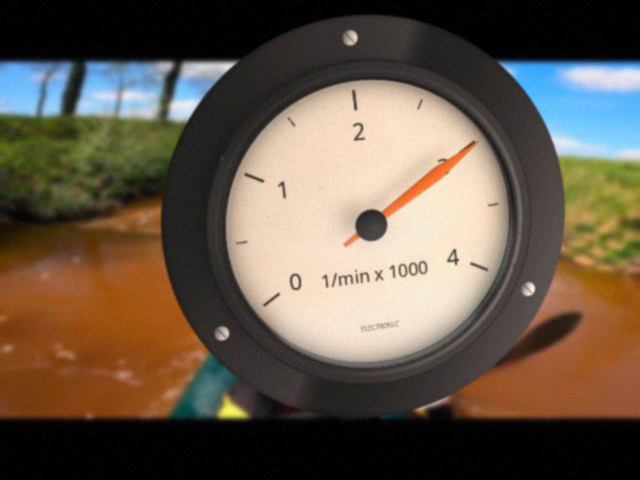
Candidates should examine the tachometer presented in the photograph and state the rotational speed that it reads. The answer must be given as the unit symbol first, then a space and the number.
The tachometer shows rpm 3000
